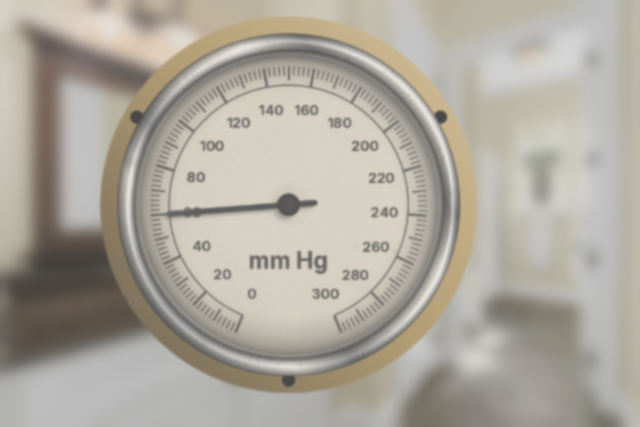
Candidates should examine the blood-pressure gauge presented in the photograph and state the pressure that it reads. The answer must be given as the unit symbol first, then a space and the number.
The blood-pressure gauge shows mmHg 60
